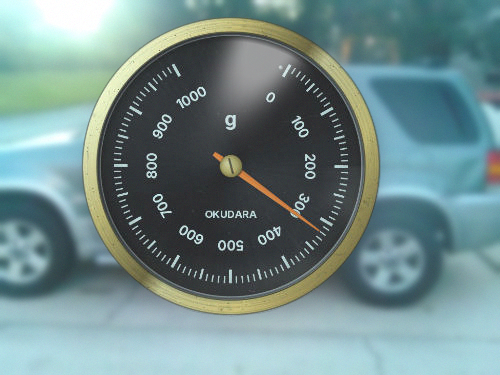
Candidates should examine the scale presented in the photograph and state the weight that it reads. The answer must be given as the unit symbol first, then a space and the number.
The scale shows g 320
